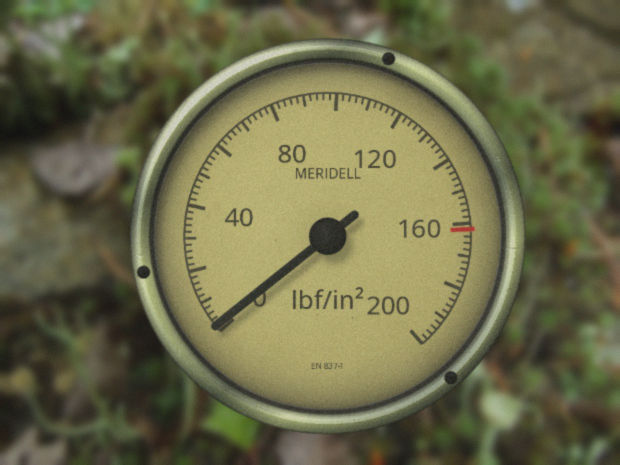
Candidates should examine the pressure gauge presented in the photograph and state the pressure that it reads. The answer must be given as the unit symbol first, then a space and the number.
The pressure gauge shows psi 2
